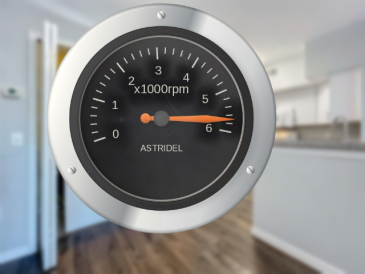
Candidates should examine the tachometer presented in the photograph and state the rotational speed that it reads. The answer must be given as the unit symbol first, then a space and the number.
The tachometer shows rpm 5700
